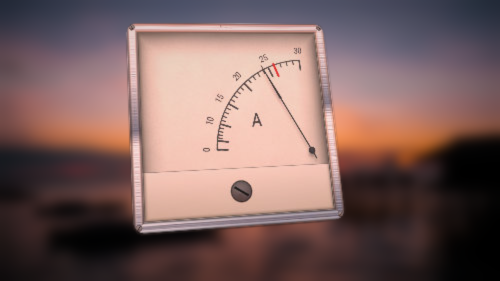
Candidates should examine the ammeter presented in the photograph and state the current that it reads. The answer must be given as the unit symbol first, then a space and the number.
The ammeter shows A 24
